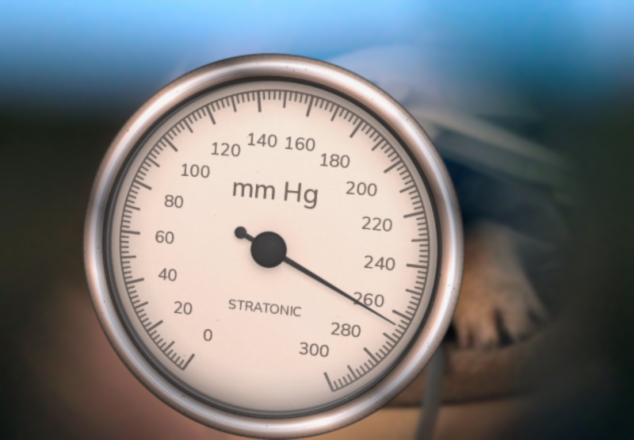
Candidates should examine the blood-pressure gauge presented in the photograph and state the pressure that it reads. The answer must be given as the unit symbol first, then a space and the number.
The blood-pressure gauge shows mmHg 264
